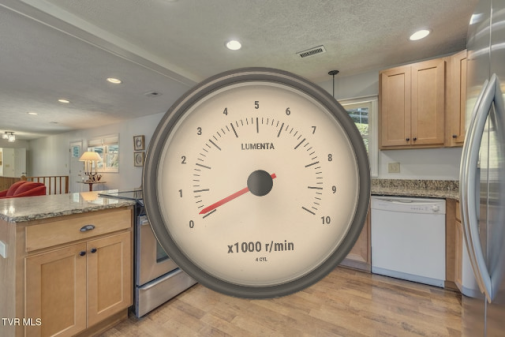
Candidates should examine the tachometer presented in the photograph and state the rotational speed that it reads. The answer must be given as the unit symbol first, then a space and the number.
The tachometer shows rpm 200
